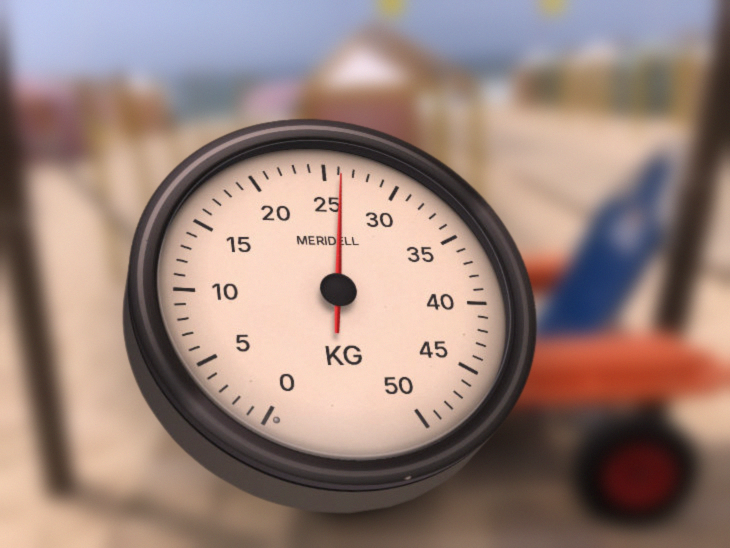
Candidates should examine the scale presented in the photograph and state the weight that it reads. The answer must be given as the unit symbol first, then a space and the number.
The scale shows kg 26
